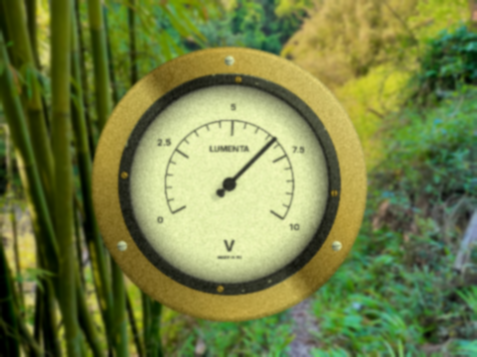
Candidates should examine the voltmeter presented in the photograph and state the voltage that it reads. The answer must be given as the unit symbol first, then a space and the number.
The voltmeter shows V 6.75
